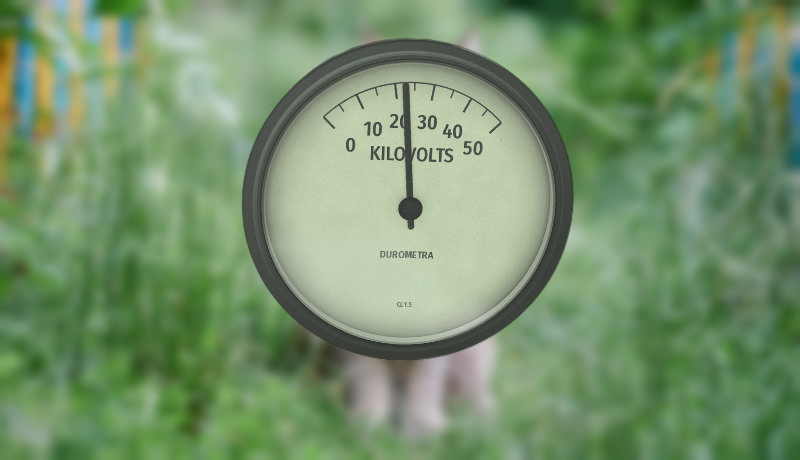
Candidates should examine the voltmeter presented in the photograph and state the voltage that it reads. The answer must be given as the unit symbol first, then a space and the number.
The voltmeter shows kV 22.5
